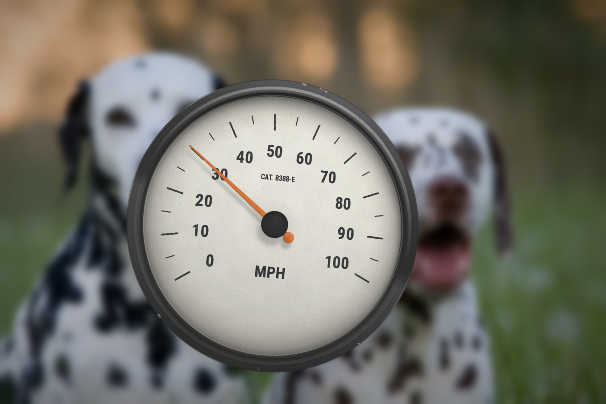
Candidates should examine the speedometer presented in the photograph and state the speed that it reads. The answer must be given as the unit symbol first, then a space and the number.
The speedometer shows mph 30
